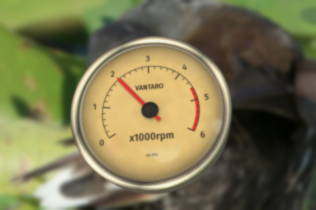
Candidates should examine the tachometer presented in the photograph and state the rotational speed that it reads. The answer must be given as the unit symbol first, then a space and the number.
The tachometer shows rpm 2000
